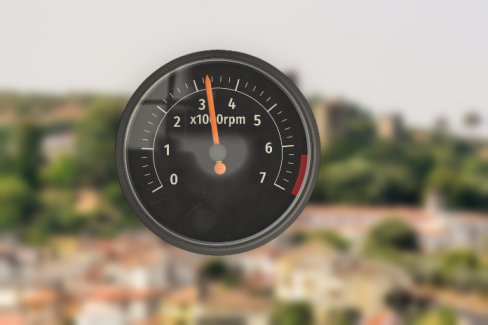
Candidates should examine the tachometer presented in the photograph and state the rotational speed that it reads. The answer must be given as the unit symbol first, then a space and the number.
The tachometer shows rpm 3300
